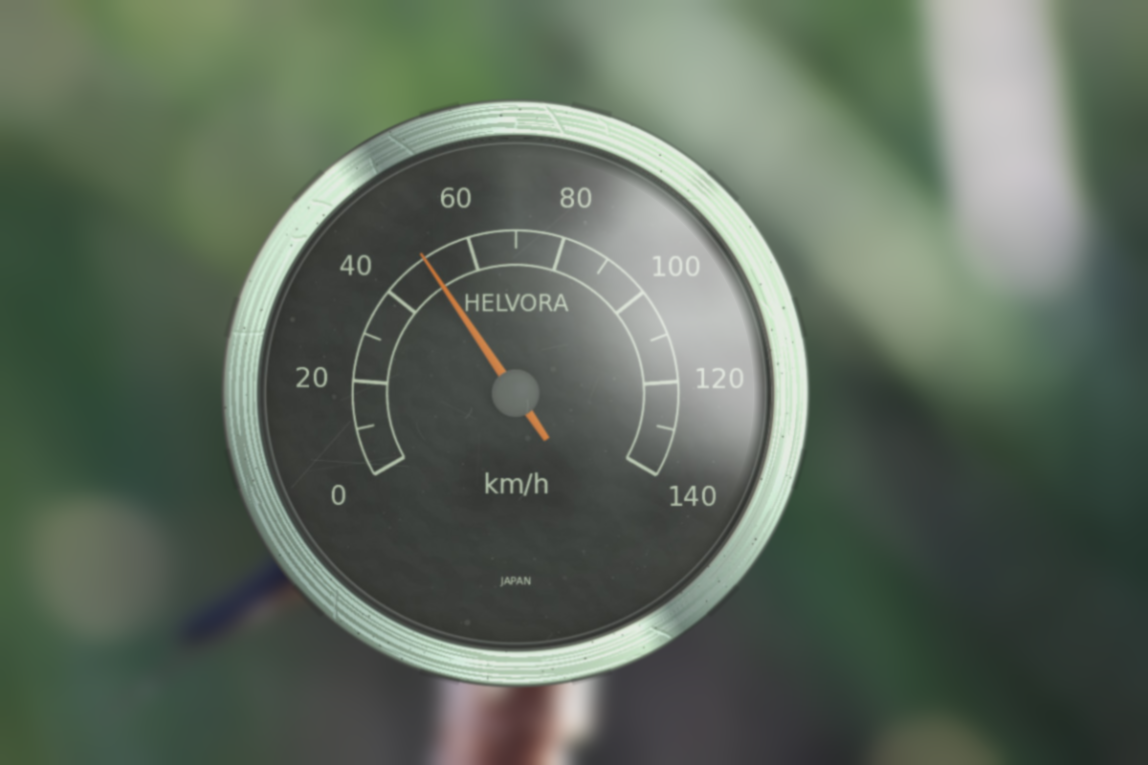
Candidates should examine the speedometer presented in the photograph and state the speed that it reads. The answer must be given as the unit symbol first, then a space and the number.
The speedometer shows km/h 50
